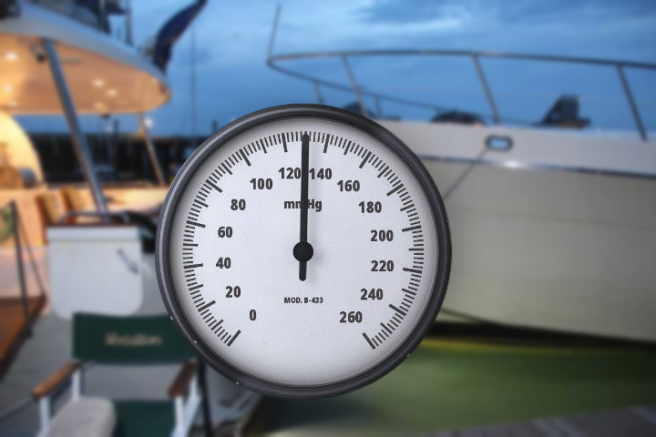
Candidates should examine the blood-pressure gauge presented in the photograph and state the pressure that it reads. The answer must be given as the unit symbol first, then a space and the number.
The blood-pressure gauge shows mmHg 130
